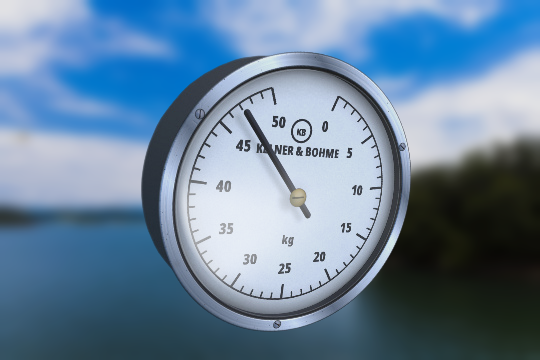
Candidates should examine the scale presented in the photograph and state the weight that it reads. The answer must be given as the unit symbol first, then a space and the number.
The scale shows kg 47
